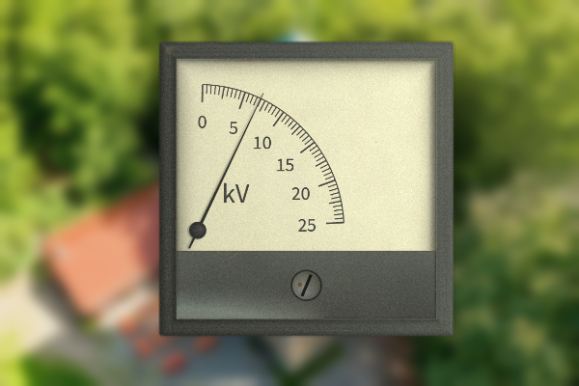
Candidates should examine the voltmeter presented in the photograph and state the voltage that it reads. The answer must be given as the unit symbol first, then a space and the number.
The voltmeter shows kV 7
